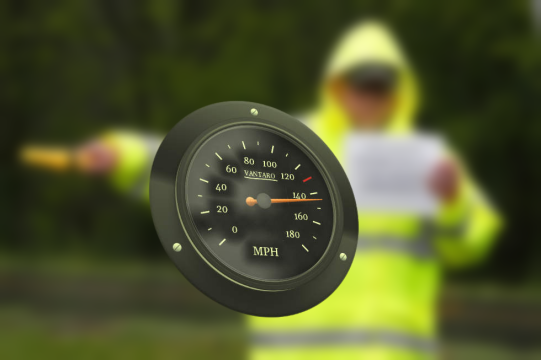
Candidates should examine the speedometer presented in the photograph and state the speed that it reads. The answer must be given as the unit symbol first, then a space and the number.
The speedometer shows mph 145
